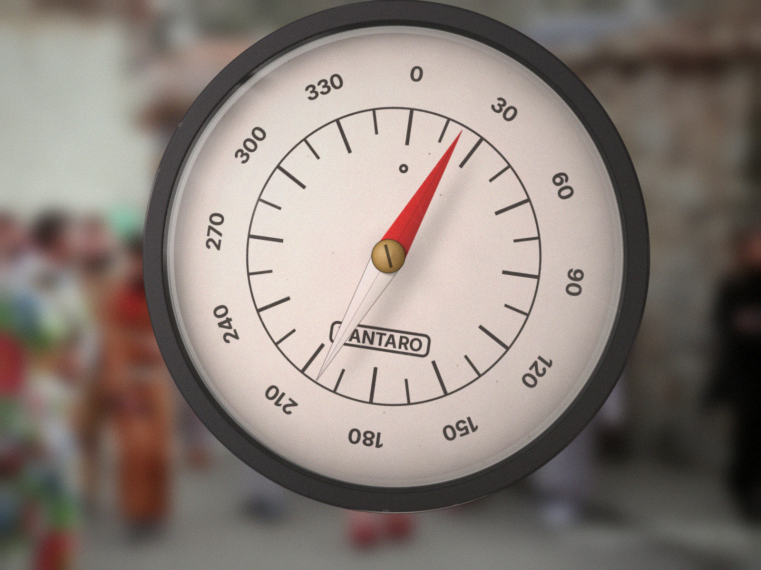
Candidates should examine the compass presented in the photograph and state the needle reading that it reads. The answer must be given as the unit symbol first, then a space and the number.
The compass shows ° 22.5
